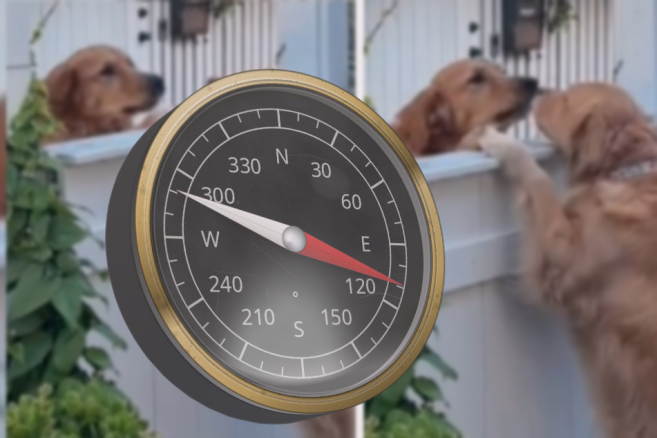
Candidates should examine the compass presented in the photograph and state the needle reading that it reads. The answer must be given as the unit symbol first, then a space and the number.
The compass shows ° 110
